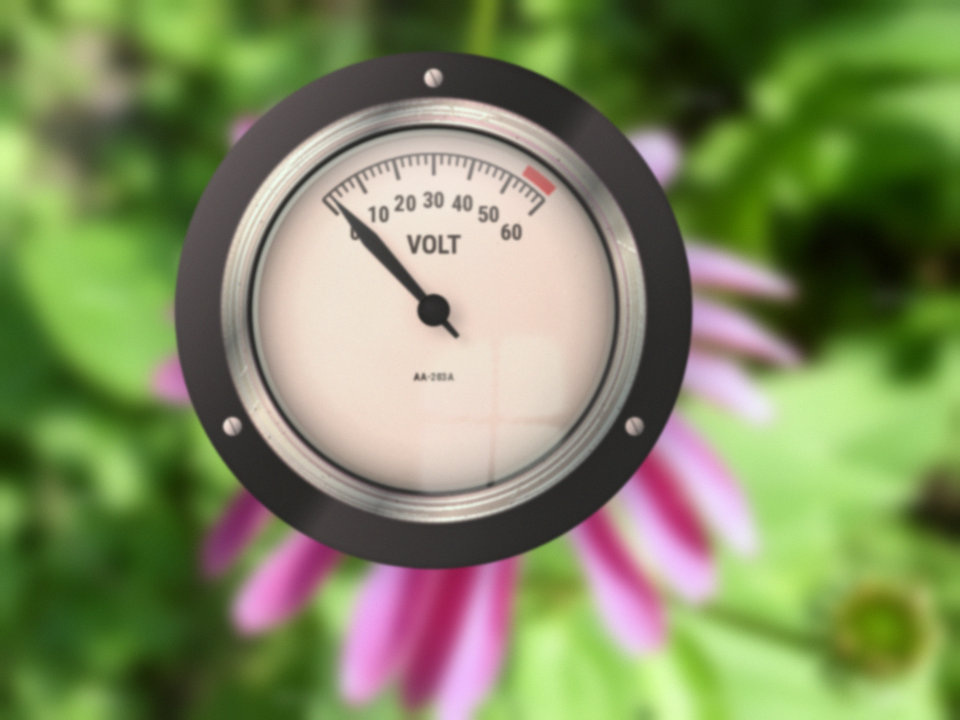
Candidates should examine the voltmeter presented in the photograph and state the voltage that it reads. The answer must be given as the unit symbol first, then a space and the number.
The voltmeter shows V 2
